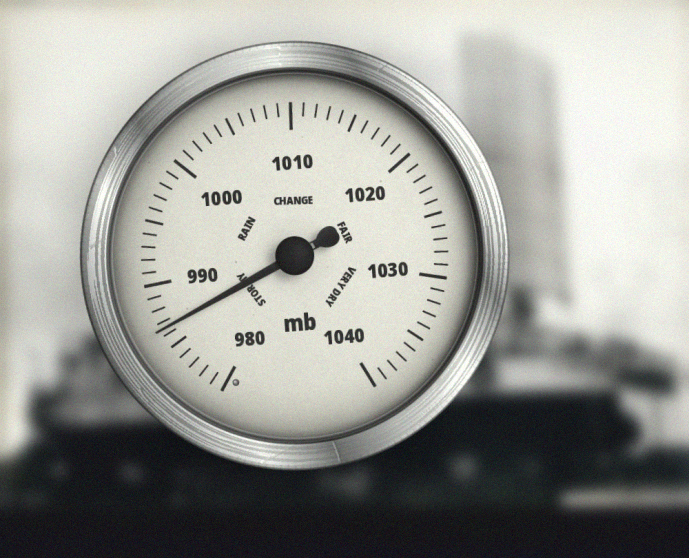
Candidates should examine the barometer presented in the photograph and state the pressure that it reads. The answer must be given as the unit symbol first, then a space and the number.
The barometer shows mbar 986.5
